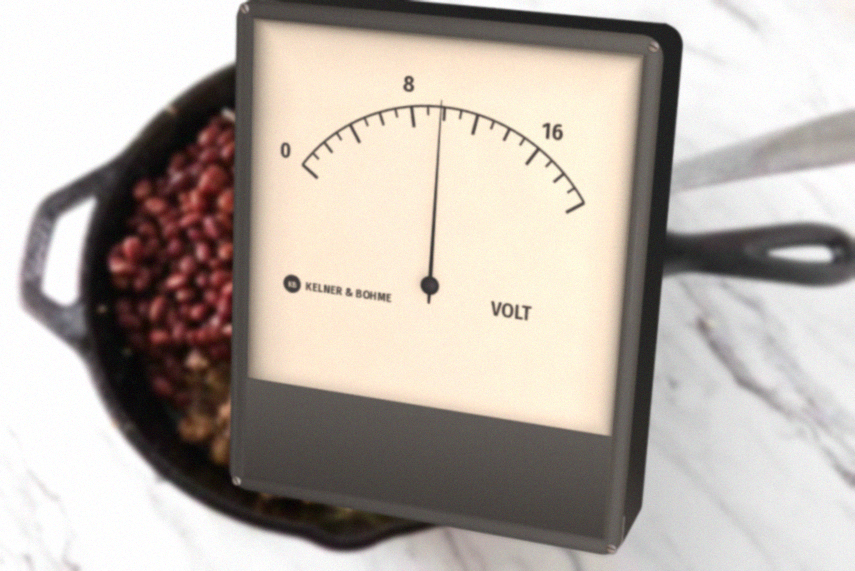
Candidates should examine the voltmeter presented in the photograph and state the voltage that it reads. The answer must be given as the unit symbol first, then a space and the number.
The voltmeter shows V 10
